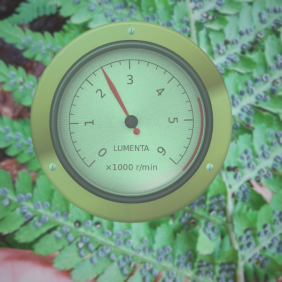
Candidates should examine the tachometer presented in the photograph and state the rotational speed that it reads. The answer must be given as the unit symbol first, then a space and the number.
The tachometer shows rpm 2400
